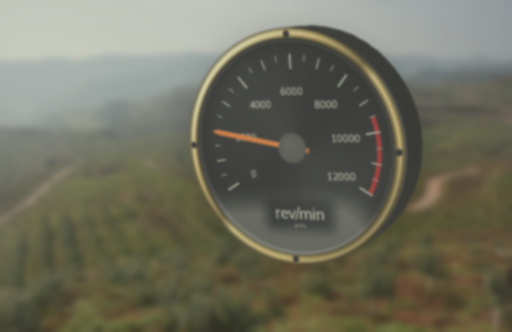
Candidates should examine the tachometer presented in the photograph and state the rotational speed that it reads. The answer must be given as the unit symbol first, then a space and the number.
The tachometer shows rpm 2000
